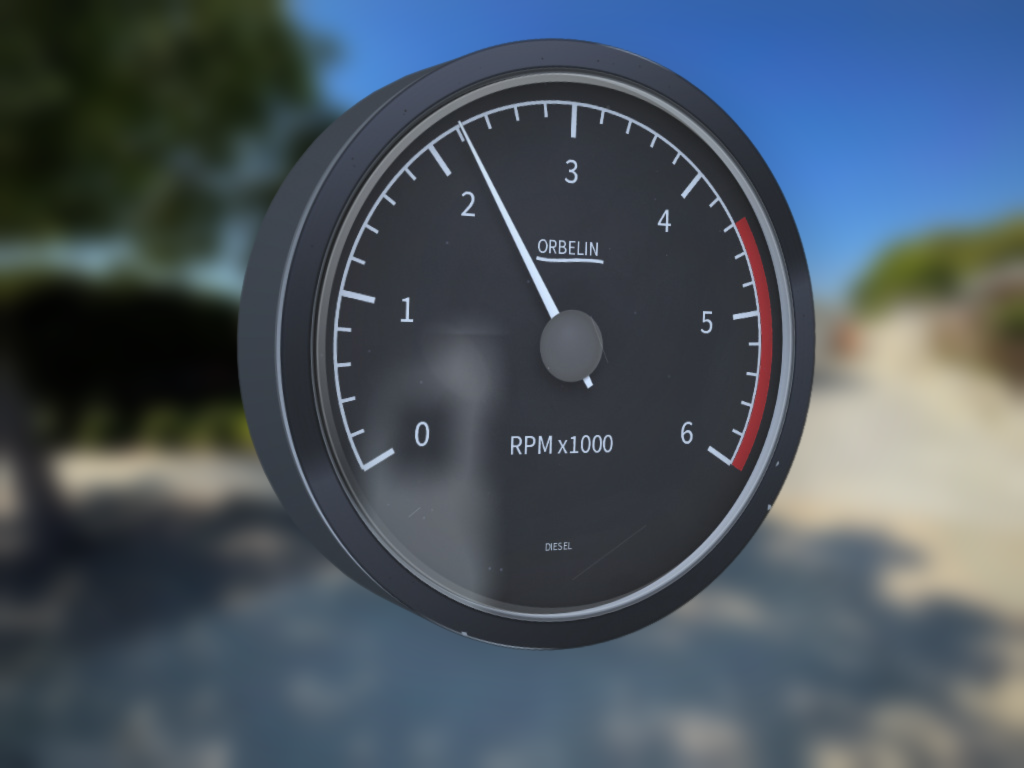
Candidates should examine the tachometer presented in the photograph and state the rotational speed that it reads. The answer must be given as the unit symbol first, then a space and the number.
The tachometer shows rpm 2200
